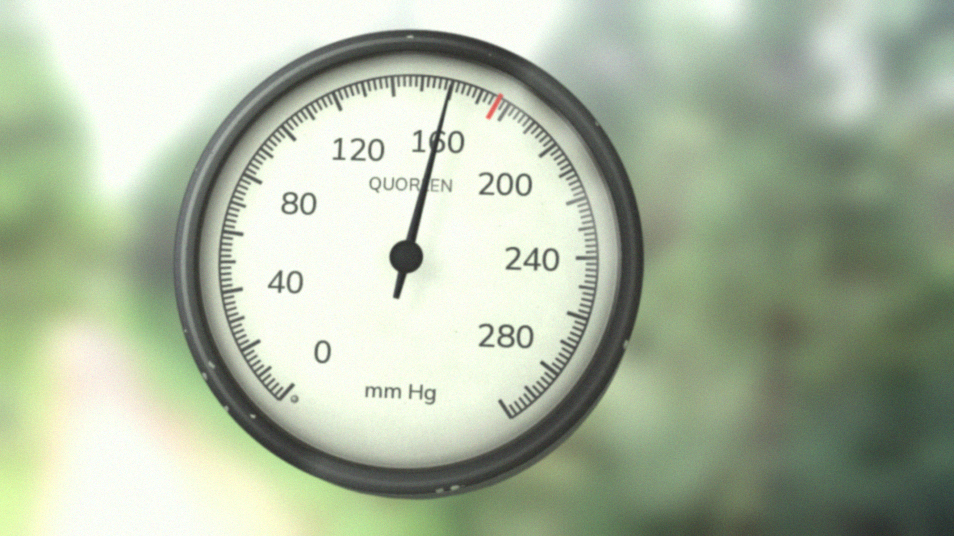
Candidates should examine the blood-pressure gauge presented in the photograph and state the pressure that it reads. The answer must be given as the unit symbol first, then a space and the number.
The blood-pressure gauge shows mmHg 160
